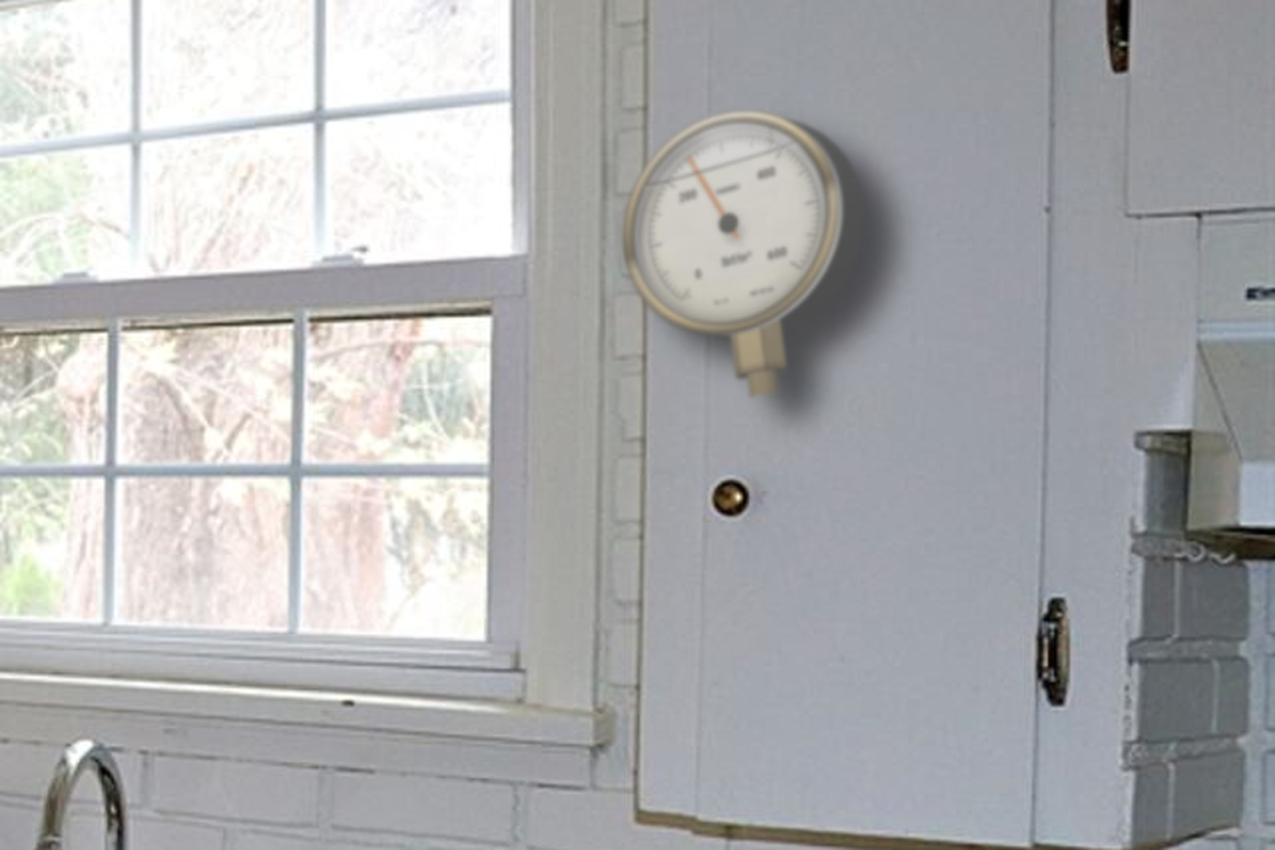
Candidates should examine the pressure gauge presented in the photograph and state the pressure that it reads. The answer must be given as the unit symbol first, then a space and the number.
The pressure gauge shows psi 250
